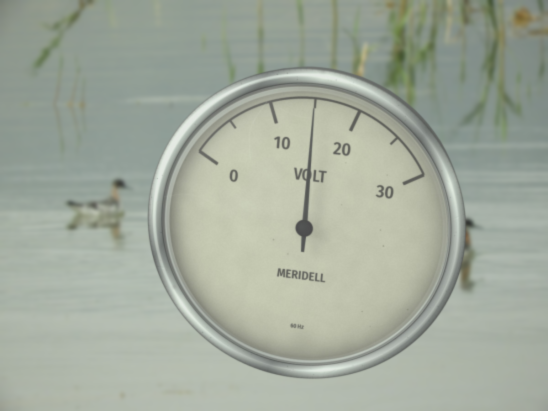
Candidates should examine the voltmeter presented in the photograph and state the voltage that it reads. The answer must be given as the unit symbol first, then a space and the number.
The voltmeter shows V 15
